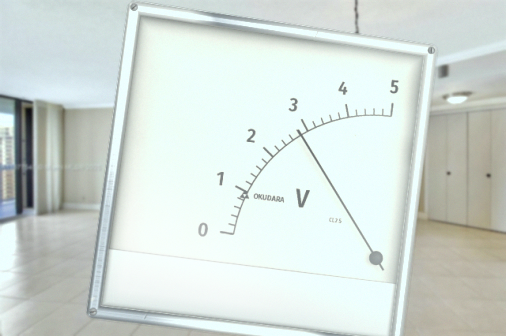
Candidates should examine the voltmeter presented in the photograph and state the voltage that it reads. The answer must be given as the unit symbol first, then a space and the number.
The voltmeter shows V 2.8
